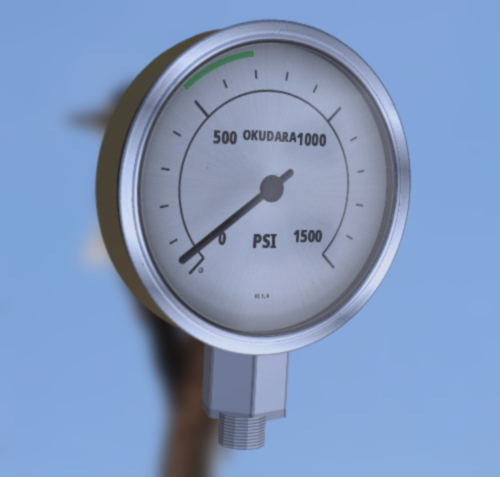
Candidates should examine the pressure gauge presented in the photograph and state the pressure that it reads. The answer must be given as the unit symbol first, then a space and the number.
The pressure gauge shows psi 50
